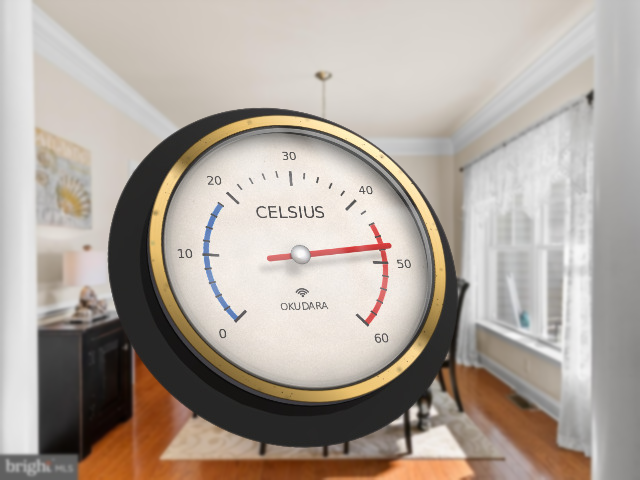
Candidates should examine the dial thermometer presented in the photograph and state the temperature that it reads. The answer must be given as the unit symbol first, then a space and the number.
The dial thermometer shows °C 48
